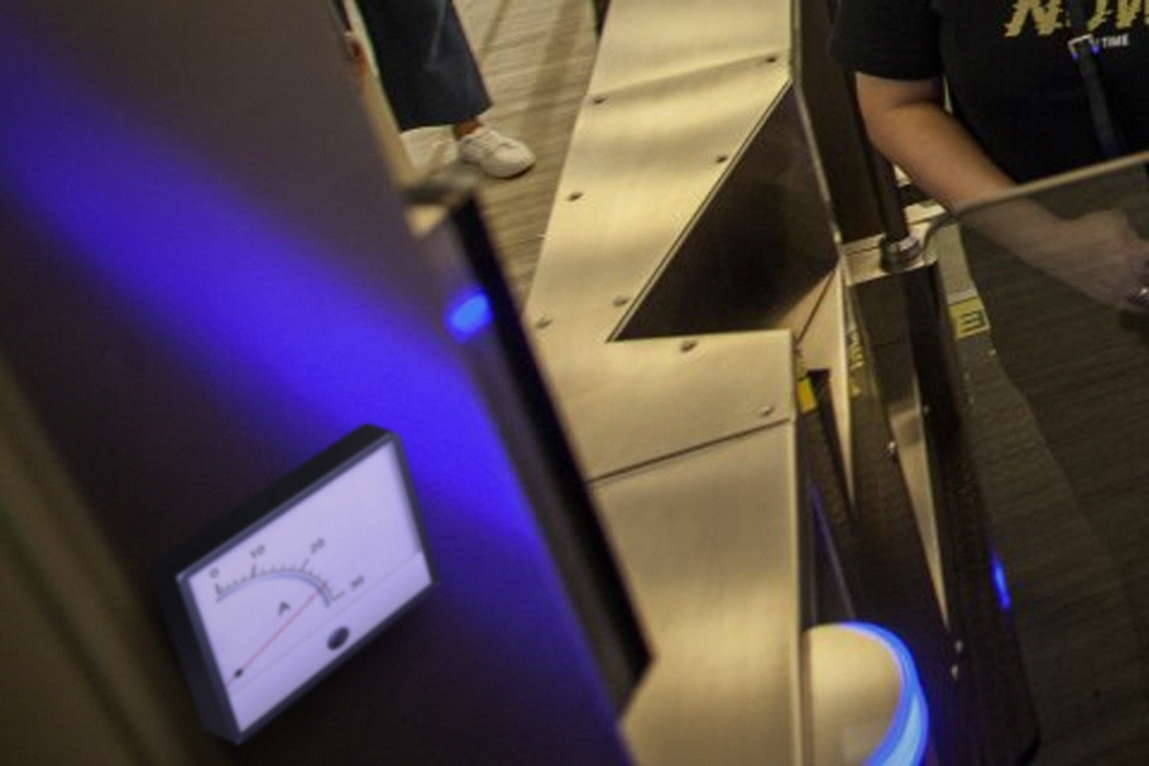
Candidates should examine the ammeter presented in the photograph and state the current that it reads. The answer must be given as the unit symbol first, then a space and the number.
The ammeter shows A 26
